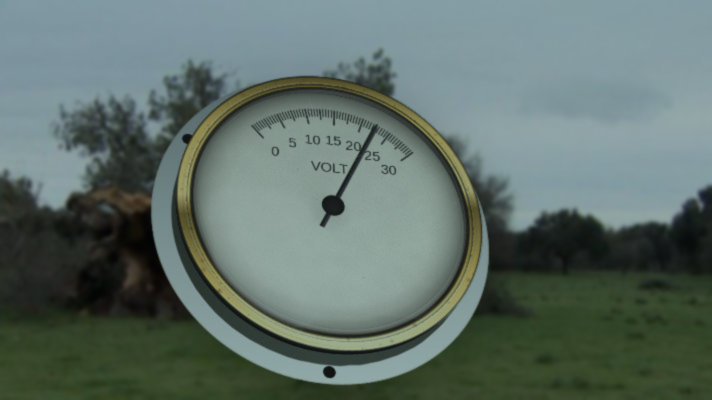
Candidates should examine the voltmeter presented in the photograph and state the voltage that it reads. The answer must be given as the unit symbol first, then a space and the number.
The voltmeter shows V 22.5
